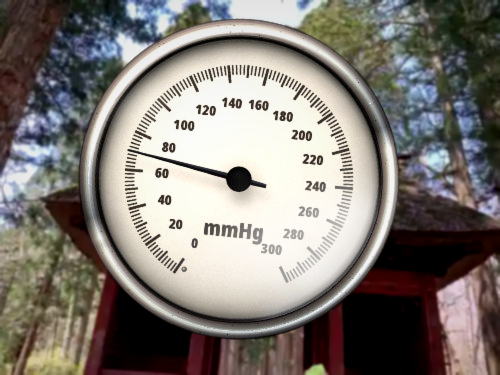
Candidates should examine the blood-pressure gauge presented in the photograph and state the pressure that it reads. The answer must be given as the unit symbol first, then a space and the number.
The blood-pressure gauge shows mmHg 70
